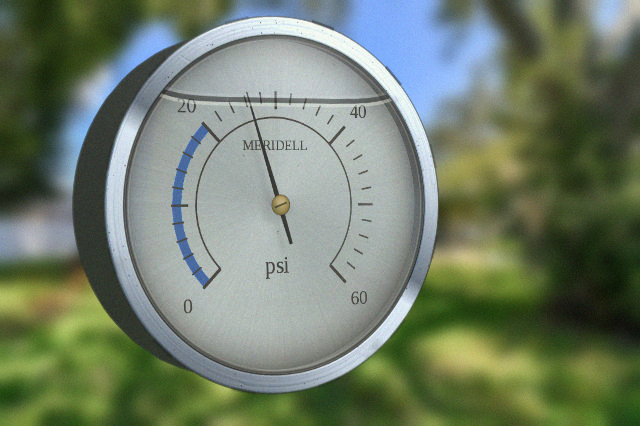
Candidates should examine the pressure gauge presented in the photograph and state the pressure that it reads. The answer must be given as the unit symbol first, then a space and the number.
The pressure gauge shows psi 26
